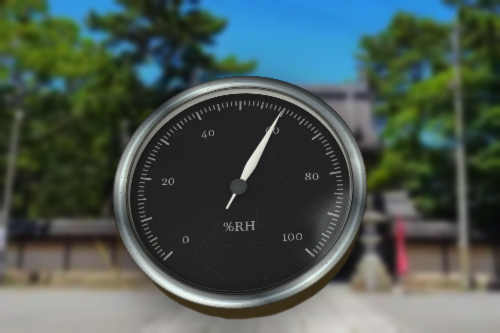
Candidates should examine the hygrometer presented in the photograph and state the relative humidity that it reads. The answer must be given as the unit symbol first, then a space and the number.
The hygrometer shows % 60
